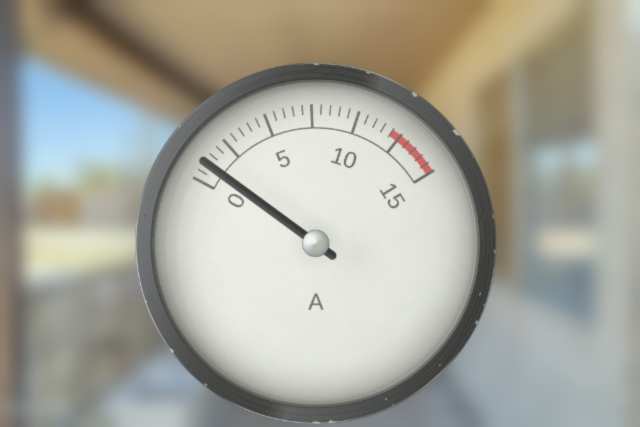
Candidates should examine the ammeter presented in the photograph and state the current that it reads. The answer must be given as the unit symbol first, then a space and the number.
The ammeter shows A 1
